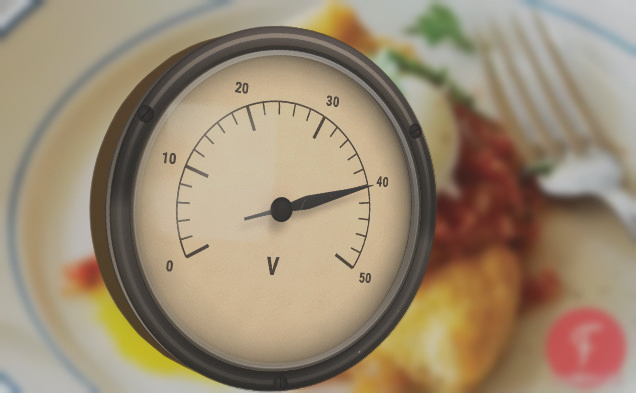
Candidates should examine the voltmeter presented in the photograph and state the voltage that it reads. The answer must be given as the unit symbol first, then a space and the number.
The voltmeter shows V 40
